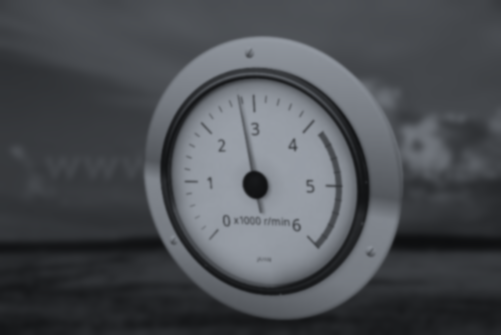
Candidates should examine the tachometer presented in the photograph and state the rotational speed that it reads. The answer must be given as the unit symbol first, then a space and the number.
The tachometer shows rpm 2800
